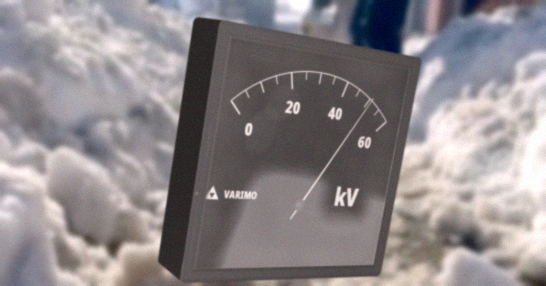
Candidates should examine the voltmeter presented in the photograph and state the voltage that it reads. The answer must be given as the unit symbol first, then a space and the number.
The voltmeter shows kV 50
